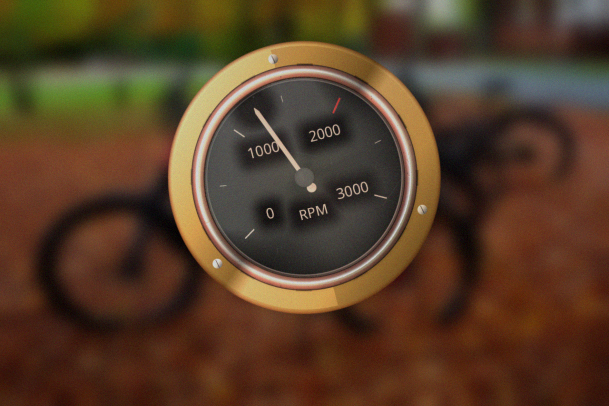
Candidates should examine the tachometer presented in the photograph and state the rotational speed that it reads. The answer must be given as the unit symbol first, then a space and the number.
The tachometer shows rpm 1250
